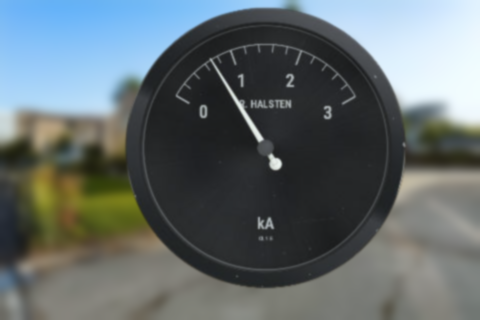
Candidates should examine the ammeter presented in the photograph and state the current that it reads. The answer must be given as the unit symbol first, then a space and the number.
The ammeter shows kA 0.7
